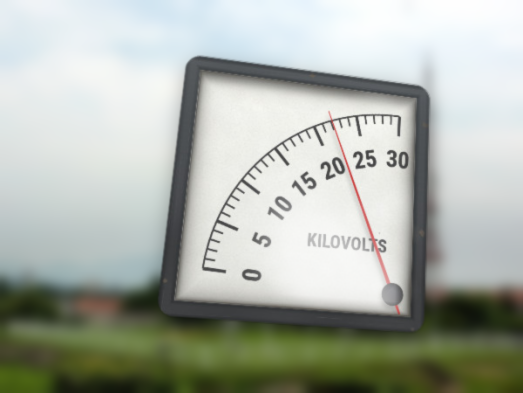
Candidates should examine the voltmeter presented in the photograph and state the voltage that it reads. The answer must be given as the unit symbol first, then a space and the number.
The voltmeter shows kV 22
